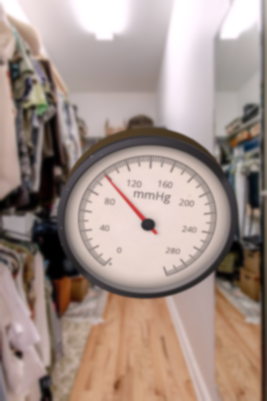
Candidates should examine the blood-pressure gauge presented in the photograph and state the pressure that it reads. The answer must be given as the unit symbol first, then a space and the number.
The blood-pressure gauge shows mmHg 100
